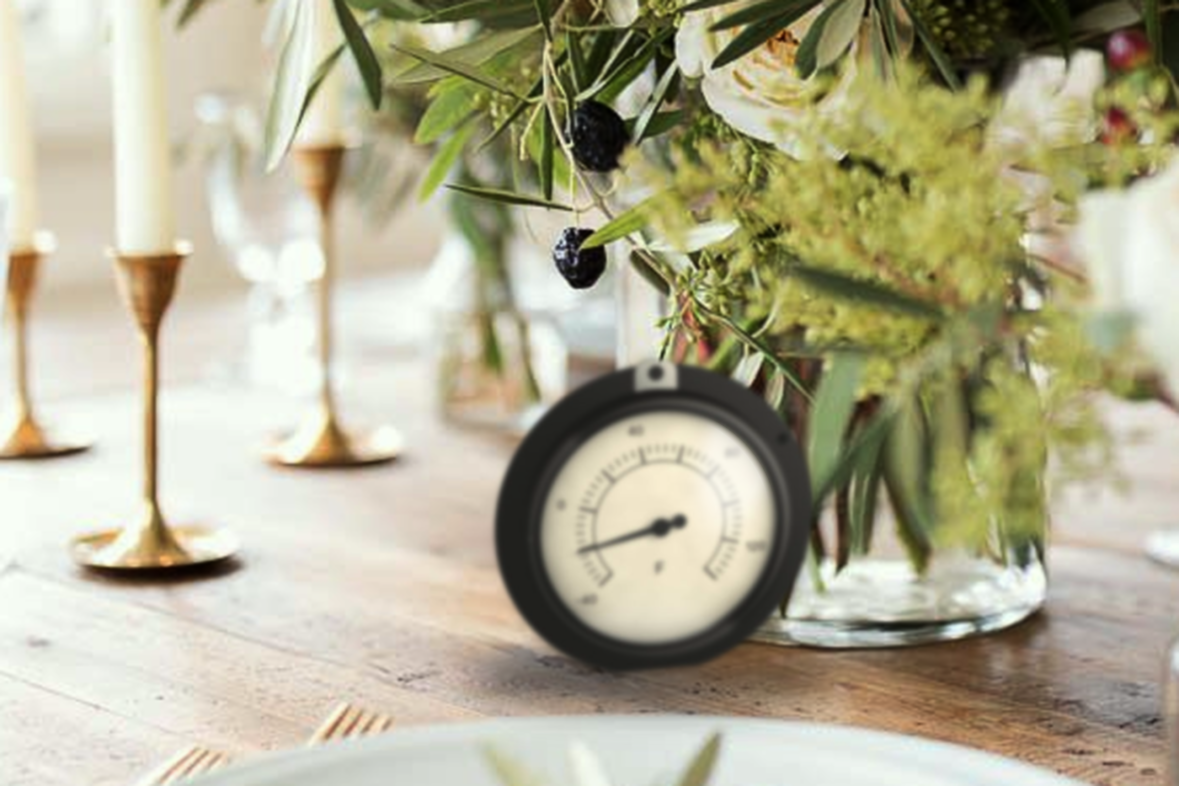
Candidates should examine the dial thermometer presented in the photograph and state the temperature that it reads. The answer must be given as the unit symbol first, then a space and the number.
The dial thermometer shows °F -20
